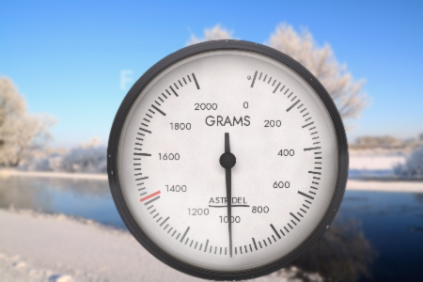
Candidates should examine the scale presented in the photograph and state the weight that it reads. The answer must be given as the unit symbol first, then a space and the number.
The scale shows g 1000
